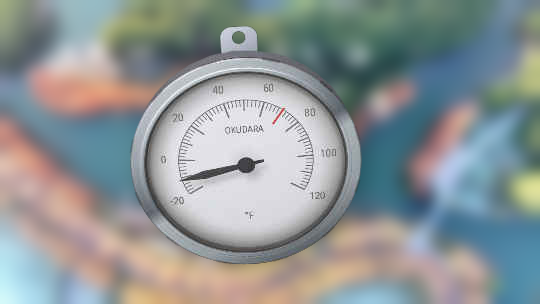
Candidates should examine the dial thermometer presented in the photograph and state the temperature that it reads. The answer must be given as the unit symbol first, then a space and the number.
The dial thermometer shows °F -10
